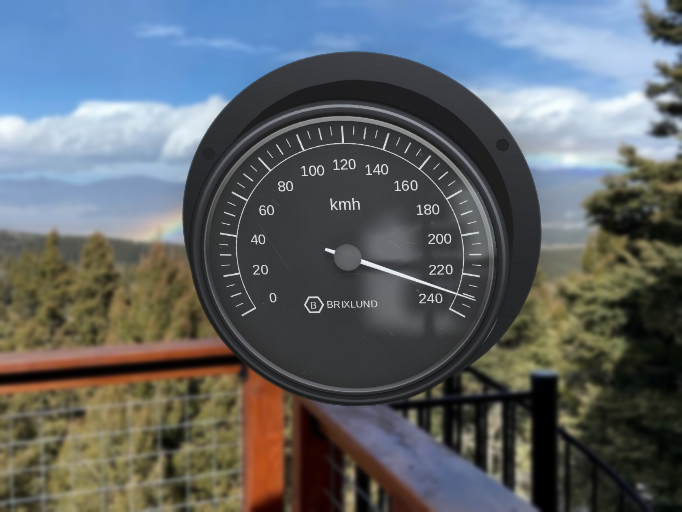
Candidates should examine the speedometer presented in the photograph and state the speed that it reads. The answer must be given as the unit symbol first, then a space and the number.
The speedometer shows km/h 230
